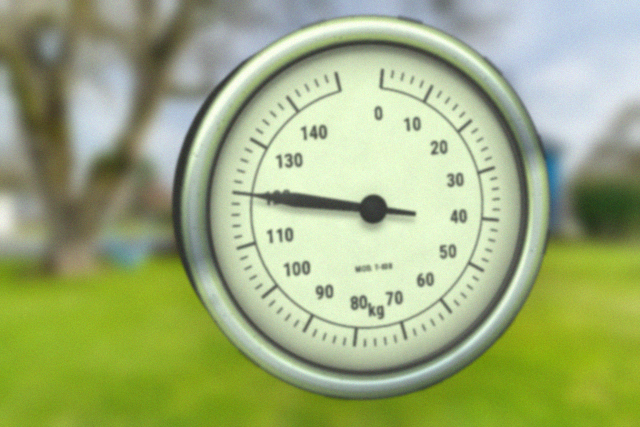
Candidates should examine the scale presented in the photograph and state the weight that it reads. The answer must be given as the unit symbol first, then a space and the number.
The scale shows kg 120
